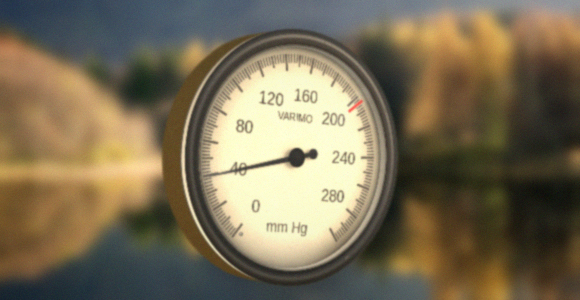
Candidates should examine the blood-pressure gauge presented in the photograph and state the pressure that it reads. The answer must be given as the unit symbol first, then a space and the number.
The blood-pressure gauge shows mmHg 40
